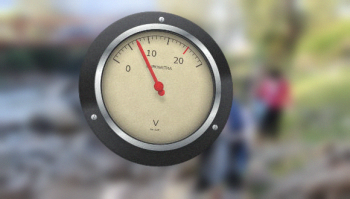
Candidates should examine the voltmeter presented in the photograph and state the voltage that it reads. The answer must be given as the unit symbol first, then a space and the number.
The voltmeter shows V 7
